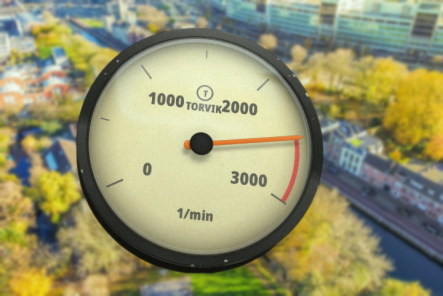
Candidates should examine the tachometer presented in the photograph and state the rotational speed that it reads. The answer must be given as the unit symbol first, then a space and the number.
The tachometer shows rpm 2500
